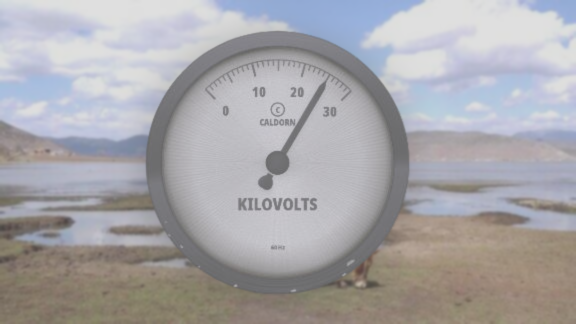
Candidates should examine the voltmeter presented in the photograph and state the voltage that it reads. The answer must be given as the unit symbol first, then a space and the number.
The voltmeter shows kV 25
